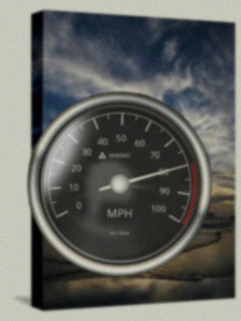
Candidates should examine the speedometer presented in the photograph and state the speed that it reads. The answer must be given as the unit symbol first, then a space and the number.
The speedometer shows mph 80
